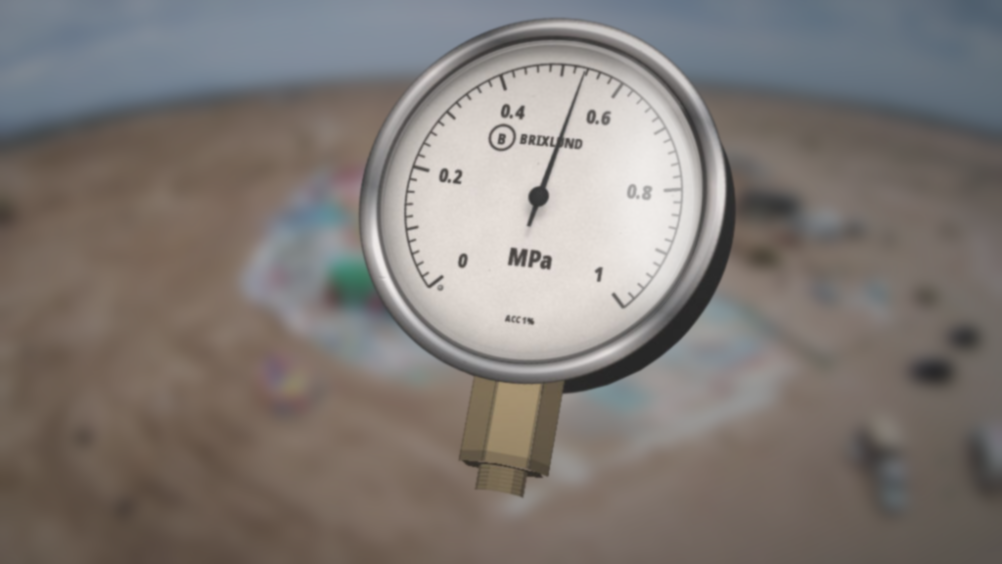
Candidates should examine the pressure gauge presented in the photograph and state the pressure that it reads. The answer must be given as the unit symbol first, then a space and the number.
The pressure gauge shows MPa 0.54
